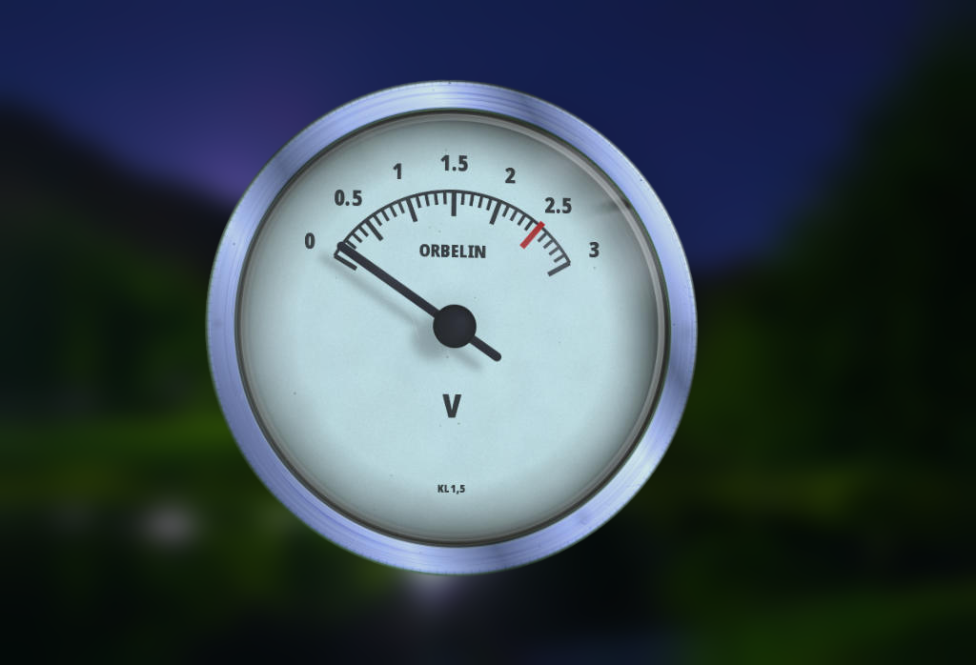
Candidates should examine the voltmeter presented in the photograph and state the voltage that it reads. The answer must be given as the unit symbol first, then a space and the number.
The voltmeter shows V 0.1
